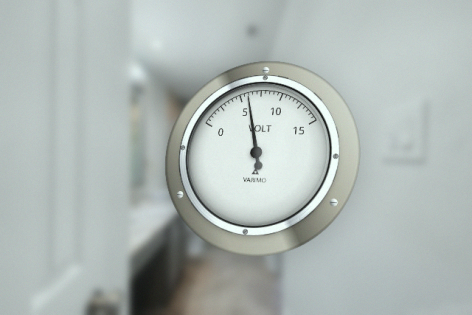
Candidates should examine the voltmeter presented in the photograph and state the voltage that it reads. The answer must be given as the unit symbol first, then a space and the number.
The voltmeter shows V 6
